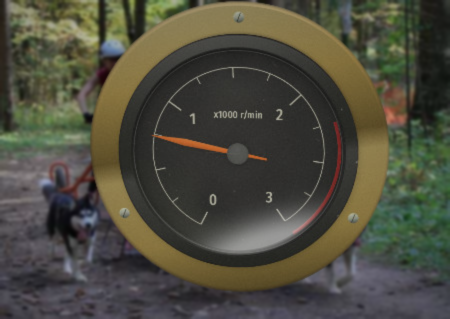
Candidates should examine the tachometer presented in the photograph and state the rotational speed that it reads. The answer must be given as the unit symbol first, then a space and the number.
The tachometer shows rpm 750
